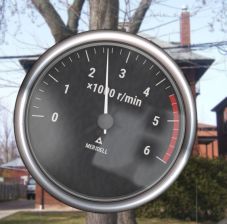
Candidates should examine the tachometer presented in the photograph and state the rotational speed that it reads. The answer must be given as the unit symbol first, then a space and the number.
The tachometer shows rpm 2500
